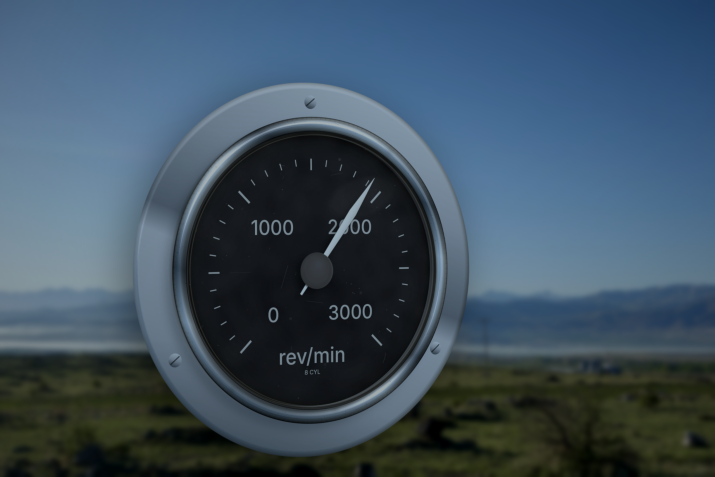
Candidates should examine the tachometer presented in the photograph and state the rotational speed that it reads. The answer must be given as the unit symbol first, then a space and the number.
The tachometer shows rpm 1900
